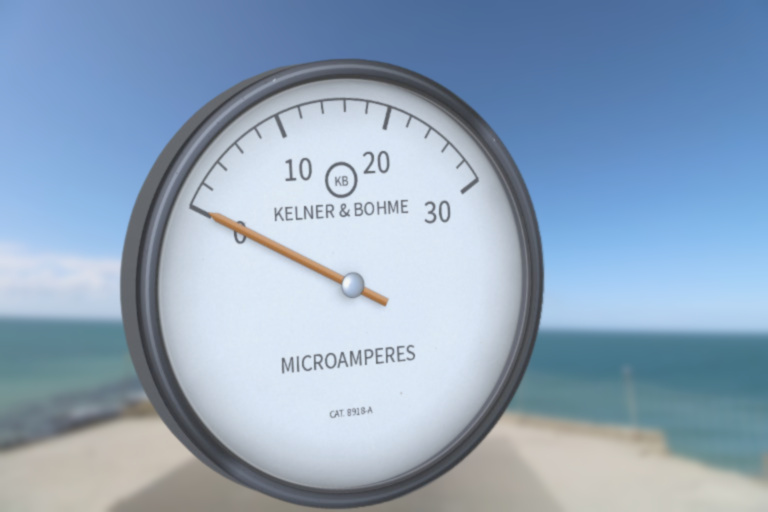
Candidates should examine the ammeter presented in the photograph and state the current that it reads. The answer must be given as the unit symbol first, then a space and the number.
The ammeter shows µA 0
